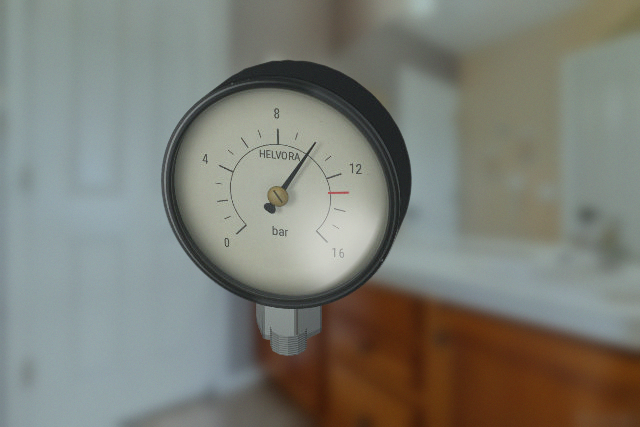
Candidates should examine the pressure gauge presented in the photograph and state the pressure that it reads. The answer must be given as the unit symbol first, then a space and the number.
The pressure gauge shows bar 10
